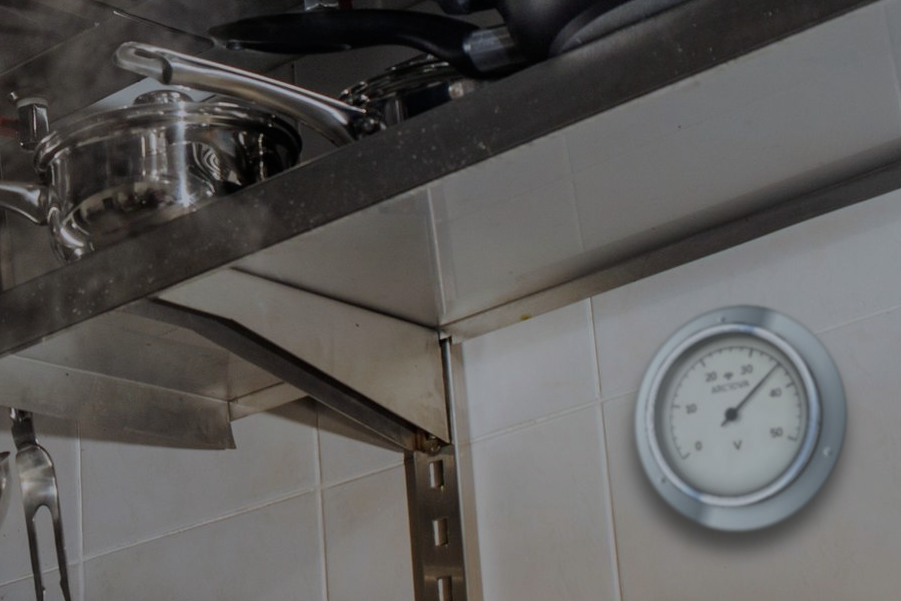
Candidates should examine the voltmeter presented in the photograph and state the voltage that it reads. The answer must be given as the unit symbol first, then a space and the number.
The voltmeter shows V 36
